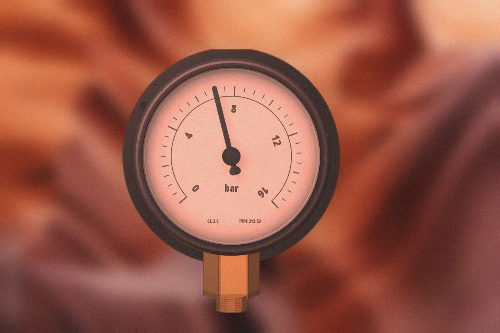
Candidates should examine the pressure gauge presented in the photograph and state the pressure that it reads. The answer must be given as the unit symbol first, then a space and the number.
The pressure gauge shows bar 7
